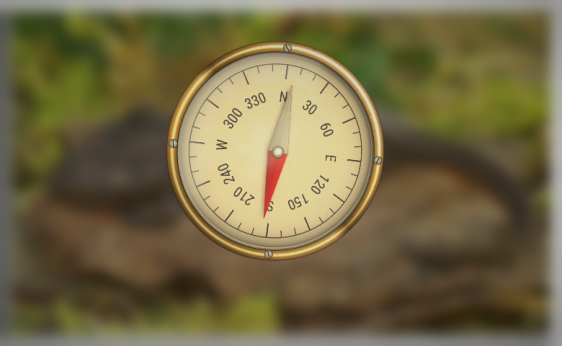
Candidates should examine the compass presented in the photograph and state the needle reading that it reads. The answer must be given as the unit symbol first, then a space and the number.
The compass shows ° 185
